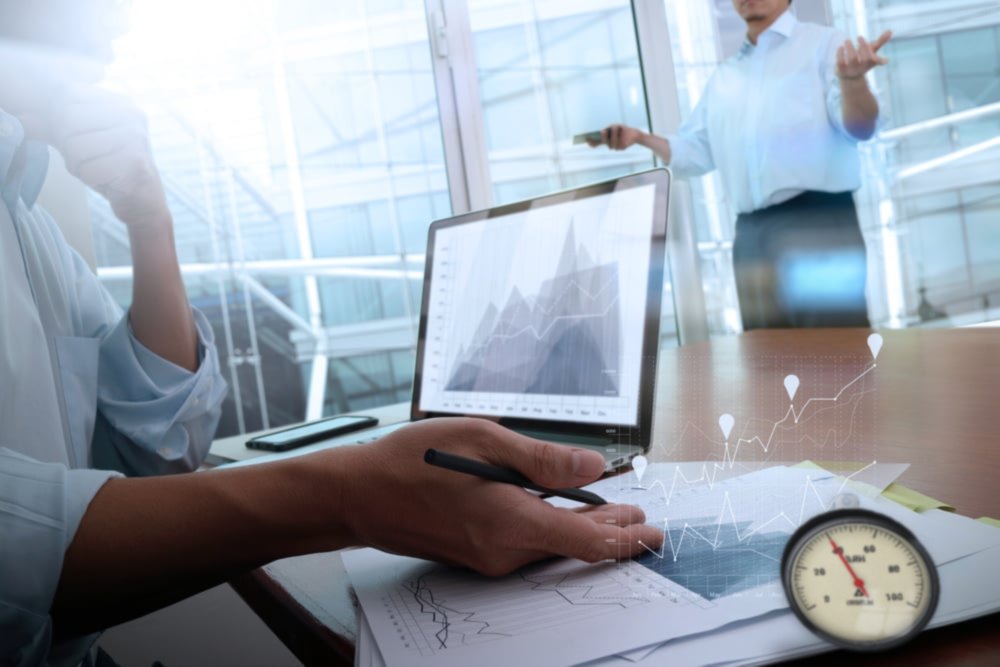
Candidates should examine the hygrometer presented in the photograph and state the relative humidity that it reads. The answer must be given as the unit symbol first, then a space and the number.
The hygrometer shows % 40
